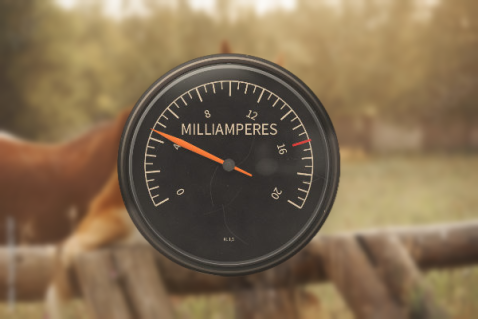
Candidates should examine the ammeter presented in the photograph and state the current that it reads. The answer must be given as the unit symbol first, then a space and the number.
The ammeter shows mA 4.5
